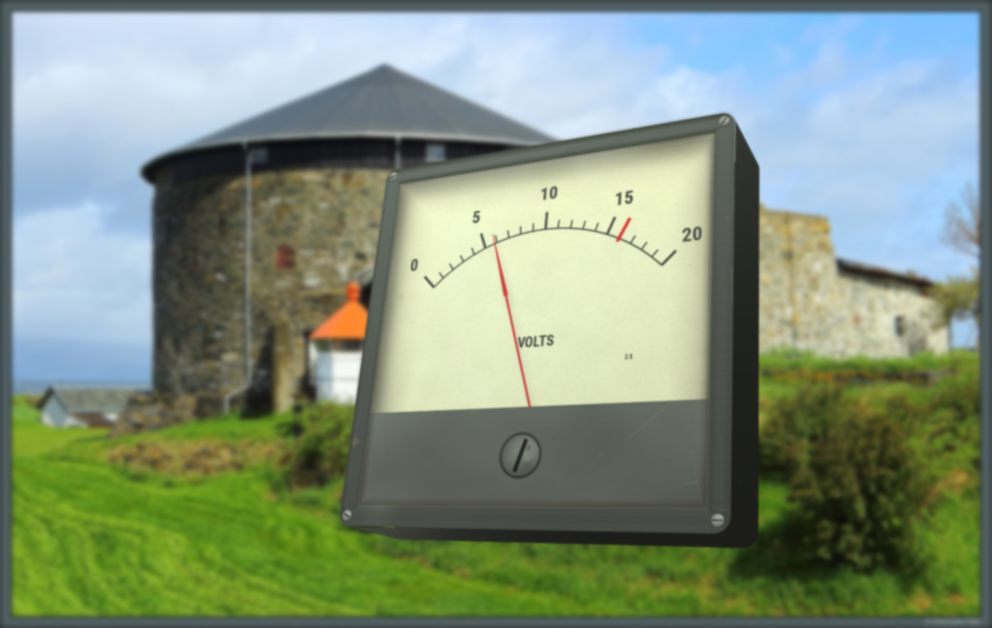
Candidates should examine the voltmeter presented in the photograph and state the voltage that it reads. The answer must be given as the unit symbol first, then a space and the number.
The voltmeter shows V 6
